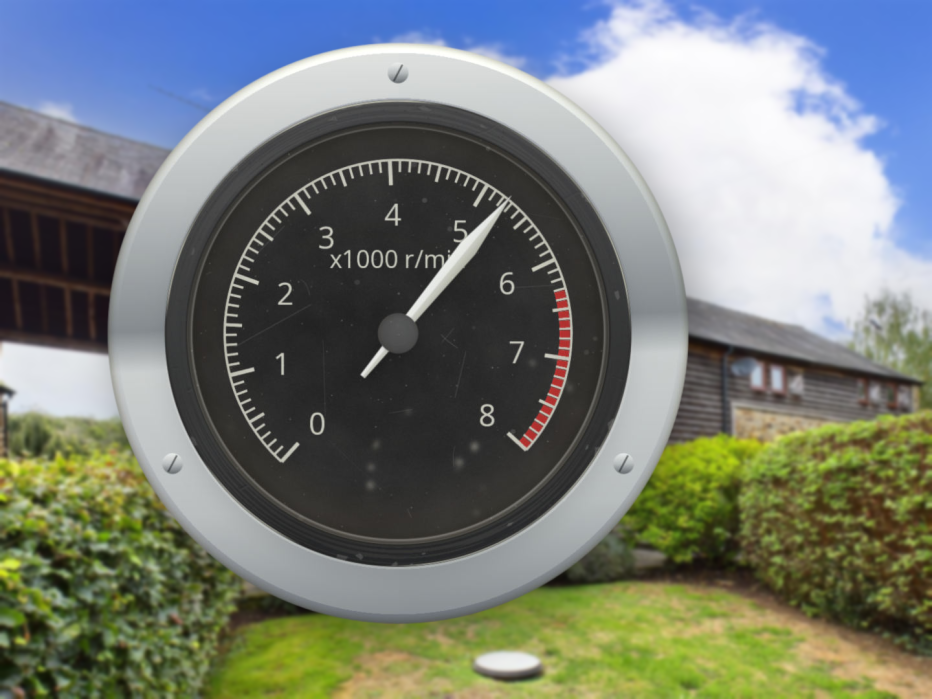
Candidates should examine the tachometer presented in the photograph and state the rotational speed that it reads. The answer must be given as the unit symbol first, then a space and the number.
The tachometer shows rpm 5250
